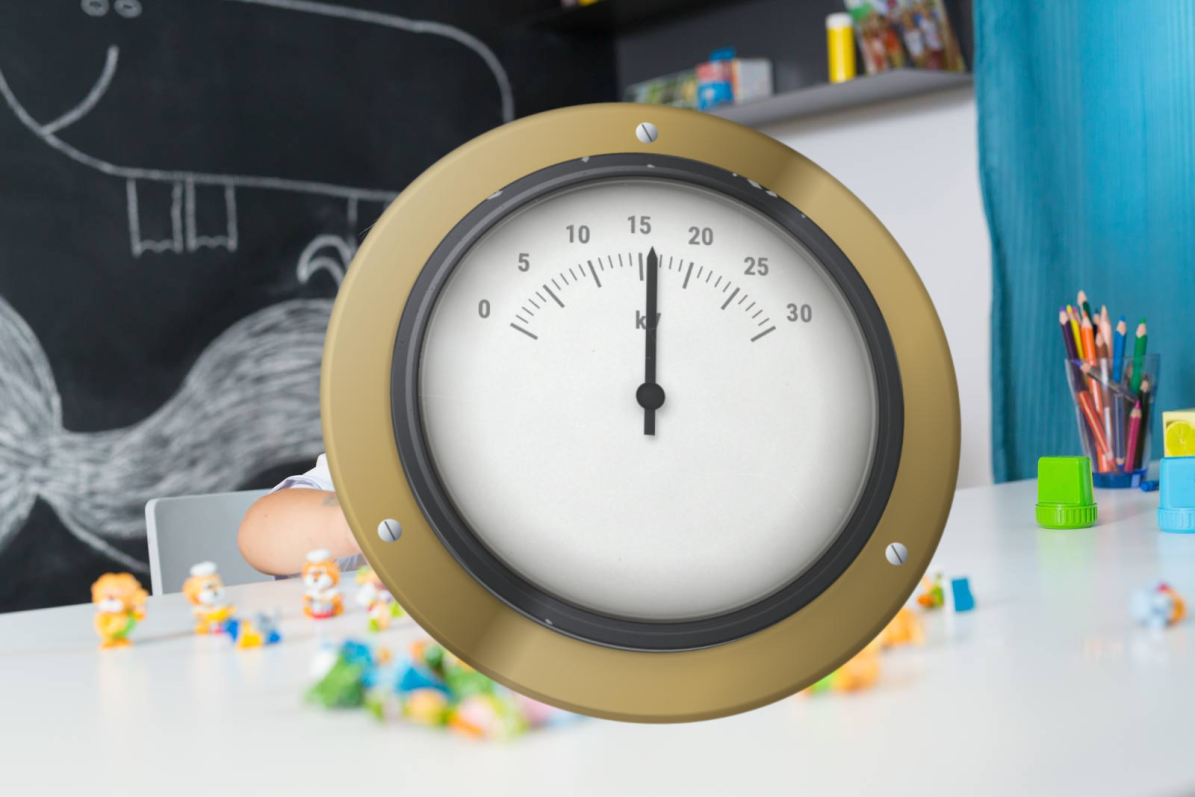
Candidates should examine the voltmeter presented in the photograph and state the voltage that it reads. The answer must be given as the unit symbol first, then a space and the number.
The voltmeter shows kV 16
